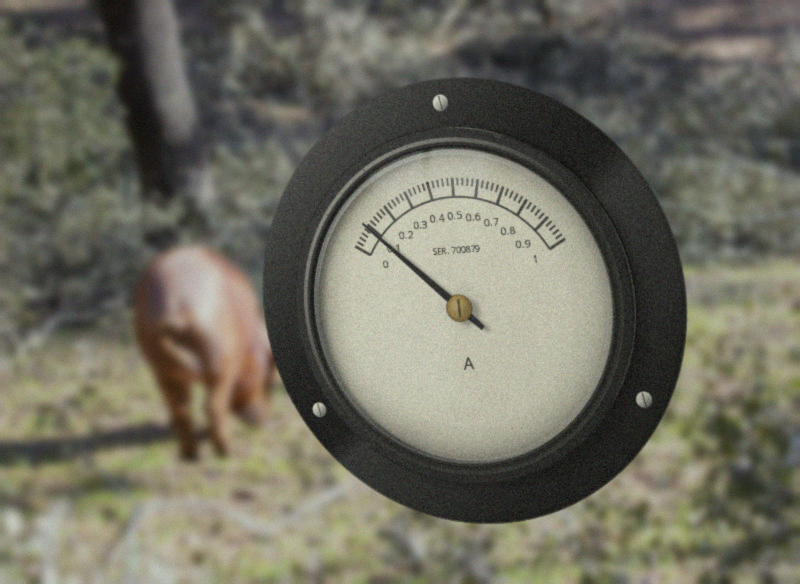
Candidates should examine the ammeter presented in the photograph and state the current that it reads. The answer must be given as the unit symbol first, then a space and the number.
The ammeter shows A 0.1
